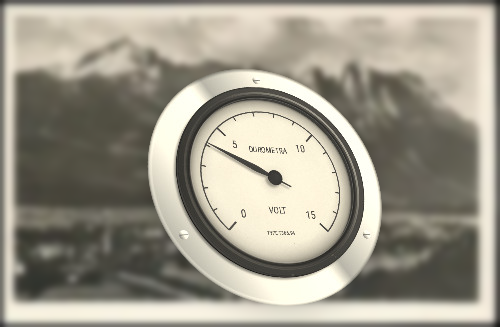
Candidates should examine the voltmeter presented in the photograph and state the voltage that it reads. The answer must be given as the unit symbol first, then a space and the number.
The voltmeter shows V 4
